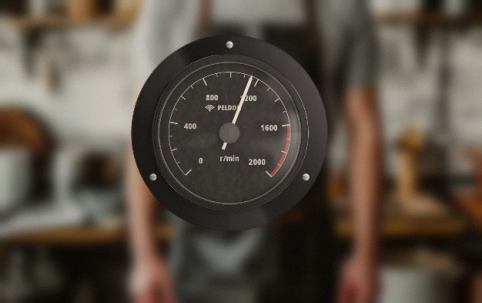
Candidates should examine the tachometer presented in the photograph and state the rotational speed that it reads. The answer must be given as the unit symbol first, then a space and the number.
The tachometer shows rpm 1150
